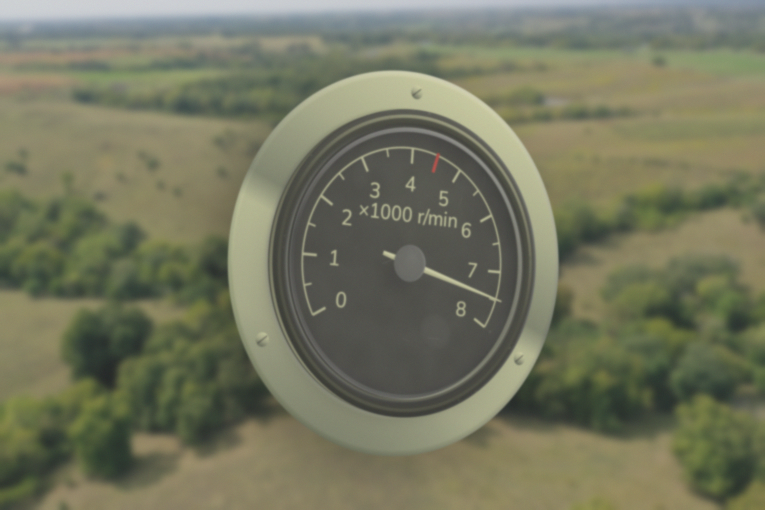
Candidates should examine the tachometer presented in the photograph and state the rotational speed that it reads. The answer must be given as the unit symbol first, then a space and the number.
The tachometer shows rpm 7500
